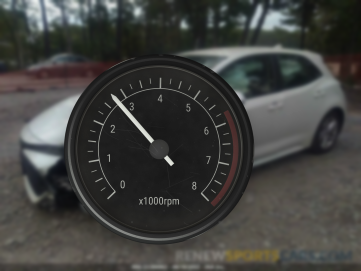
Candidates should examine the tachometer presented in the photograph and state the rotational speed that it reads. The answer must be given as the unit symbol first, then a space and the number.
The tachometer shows rpm 2750
